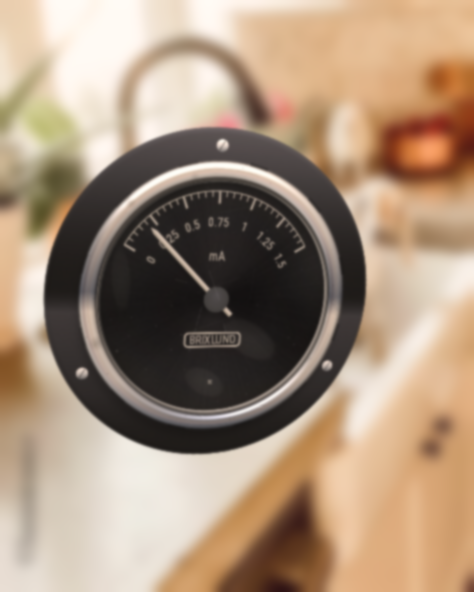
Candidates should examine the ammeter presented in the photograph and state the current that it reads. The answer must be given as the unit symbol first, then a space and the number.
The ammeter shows mA 0.2
